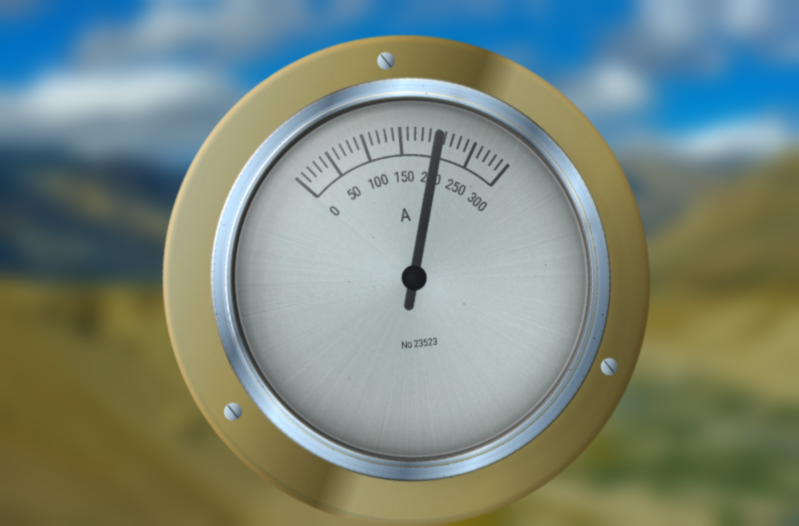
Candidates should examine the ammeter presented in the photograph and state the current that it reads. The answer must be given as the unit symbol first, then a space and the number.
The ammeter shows A 200
